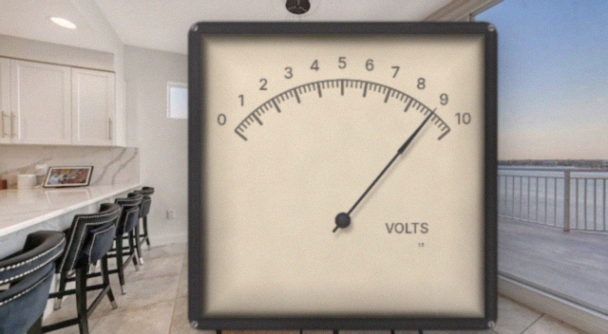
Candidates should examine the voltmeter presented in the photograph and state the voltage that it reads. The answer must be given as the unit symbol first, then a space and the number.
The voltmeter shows V 9
